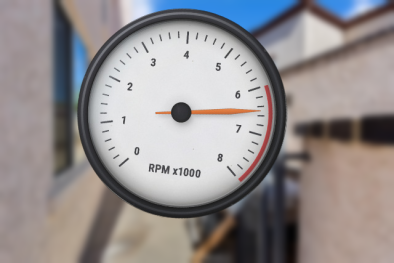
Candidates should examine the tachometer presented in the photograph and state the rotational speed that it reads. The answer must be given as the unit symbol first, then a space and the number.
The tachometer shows rpm 6500
